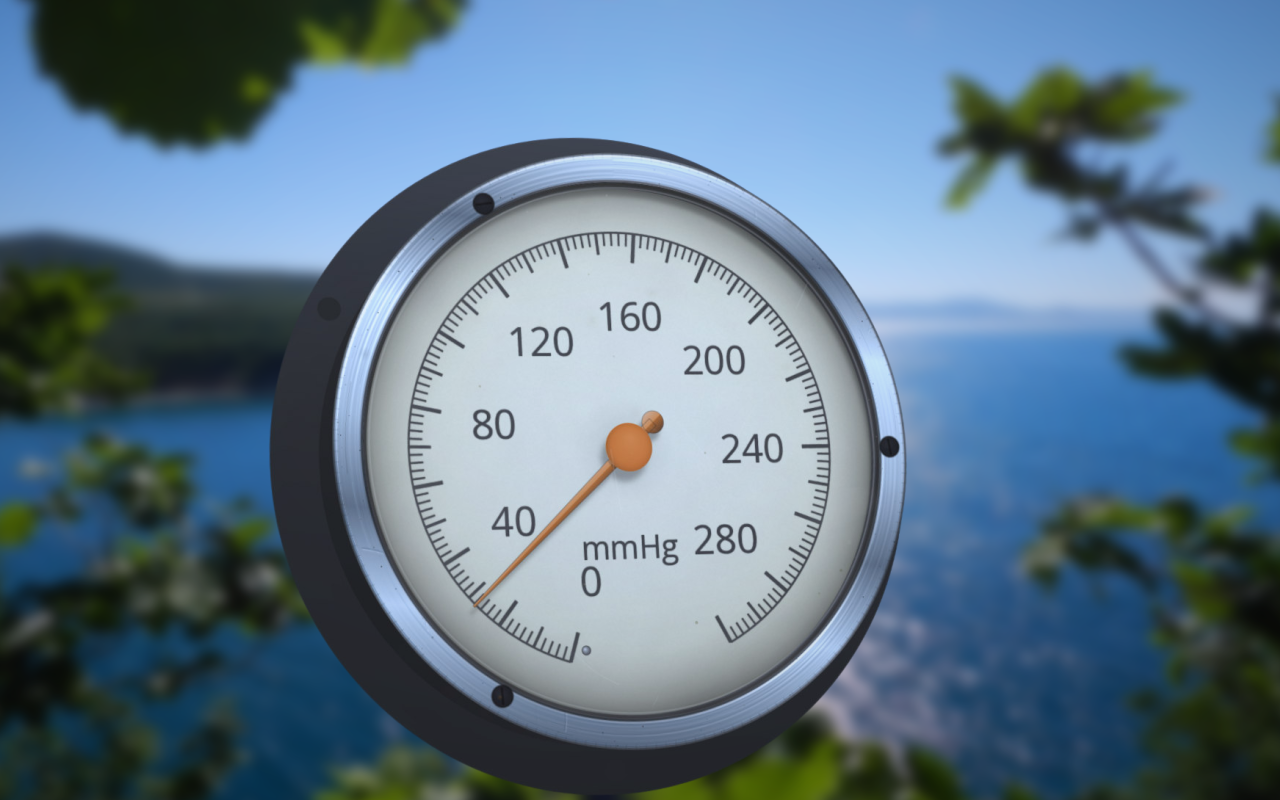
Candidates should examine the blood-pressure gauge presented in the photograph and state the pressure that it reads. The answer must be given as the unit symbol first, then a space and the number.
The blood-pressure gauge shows mmHg 28
